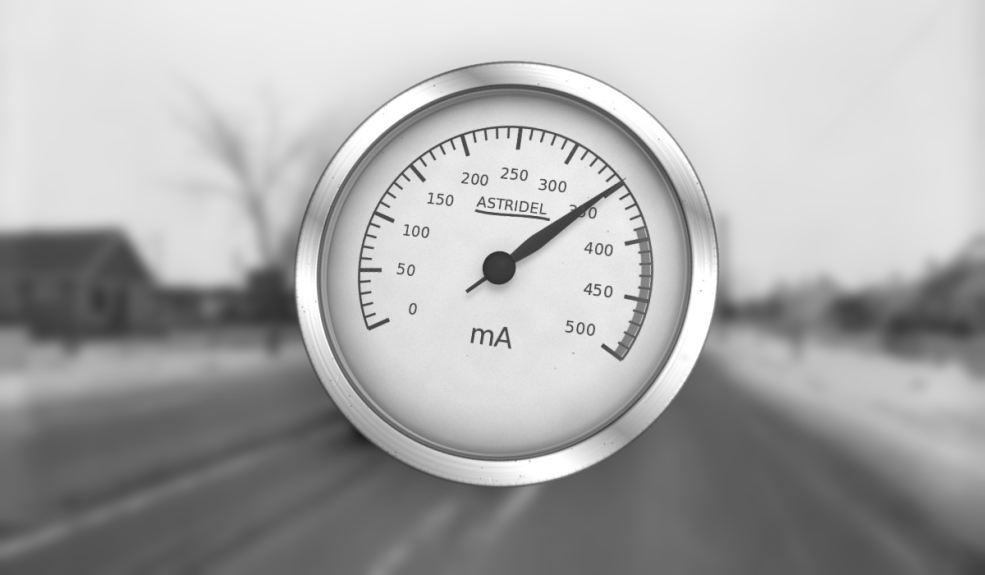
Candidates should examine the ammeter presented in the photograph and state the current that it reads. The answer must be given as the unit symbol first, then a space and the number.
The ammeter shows mA 350
